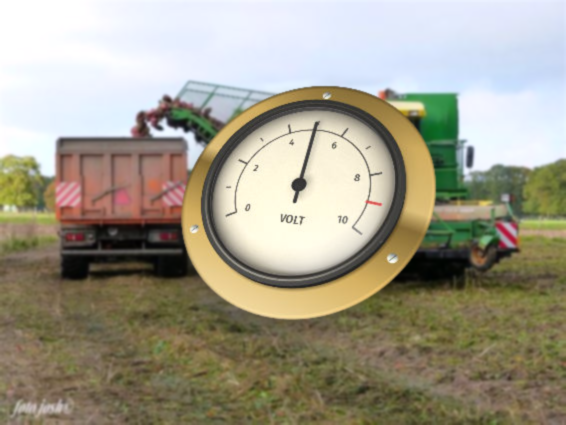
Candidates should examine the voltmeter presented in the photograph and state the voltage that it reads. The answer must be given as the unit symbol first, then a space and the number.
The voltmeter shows V 5
